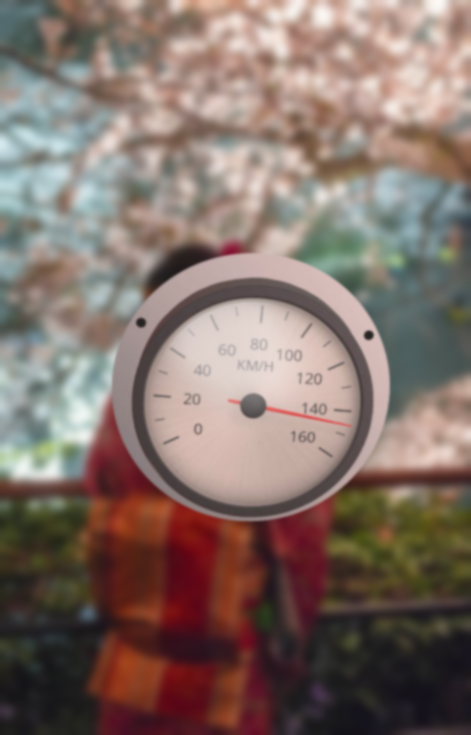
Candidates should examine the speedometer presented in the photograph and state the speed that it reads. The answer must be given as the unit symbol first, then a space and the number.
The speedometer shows km/h 145
